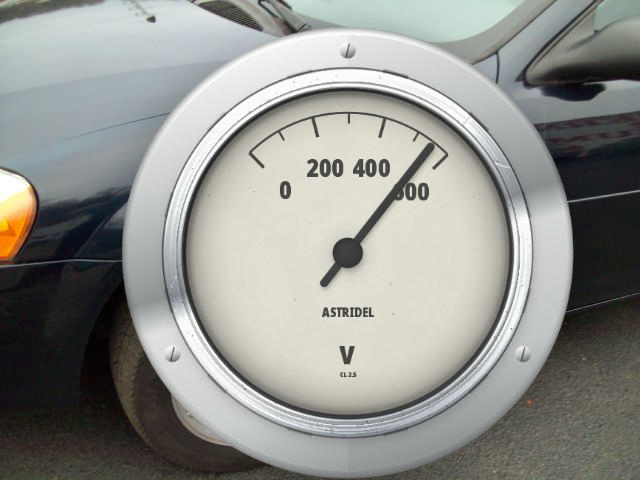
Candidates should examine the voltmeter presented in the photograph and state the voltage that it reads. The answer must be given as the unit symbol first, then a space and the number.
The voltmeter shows V 550
